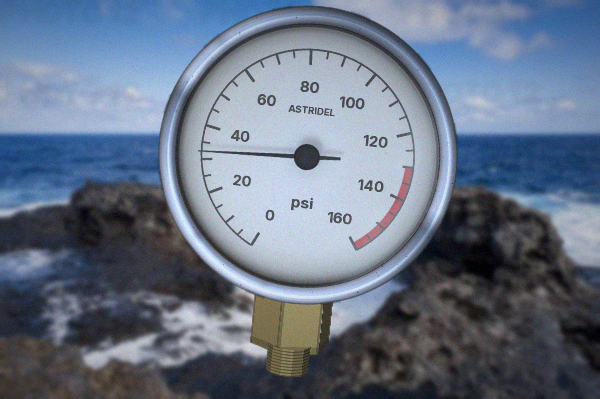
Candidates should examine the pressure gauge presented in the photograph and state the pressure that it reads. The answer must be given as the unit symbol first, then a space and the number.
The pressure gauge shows psi 32.5
